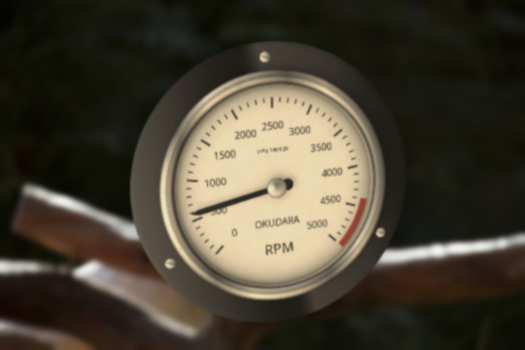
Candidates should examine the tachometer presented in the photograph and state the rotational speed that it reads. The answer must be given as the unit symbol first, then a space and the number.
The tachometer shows rpm 600
